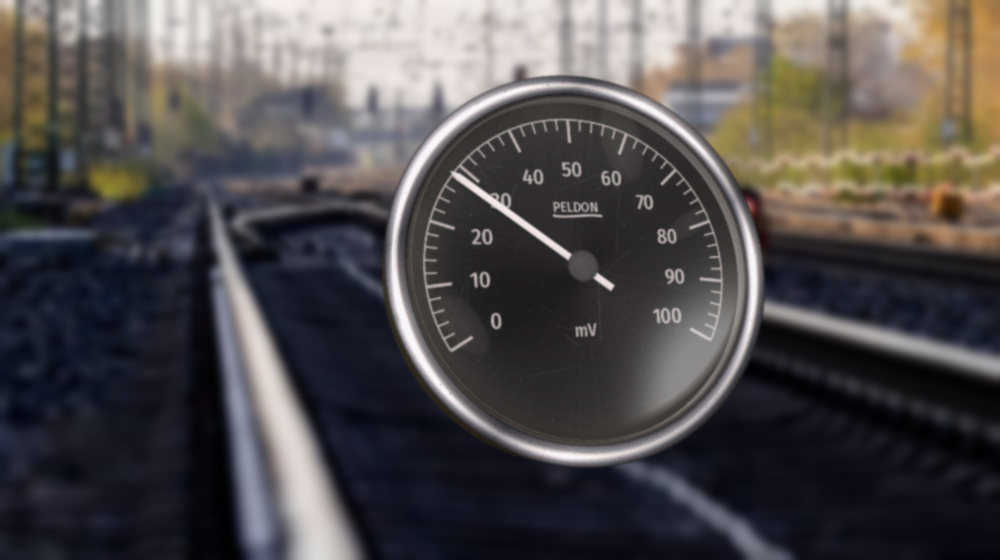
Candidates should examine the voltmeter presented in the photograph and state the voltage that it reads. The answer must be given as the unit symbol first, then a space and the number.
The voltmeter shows mV 28
